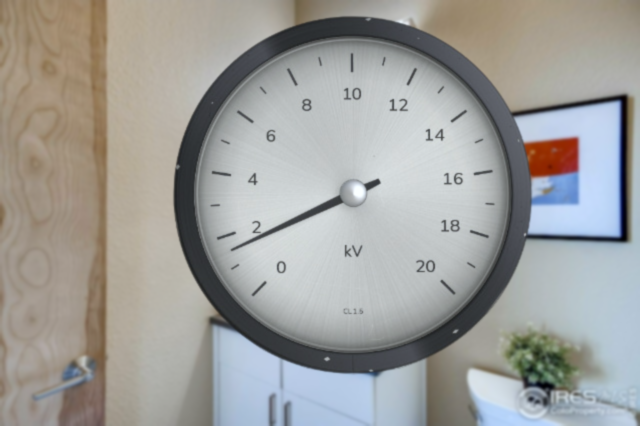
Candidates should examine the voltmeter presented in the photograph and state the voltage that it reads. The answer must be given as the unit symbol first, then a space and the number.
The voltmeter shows kV 1.5
